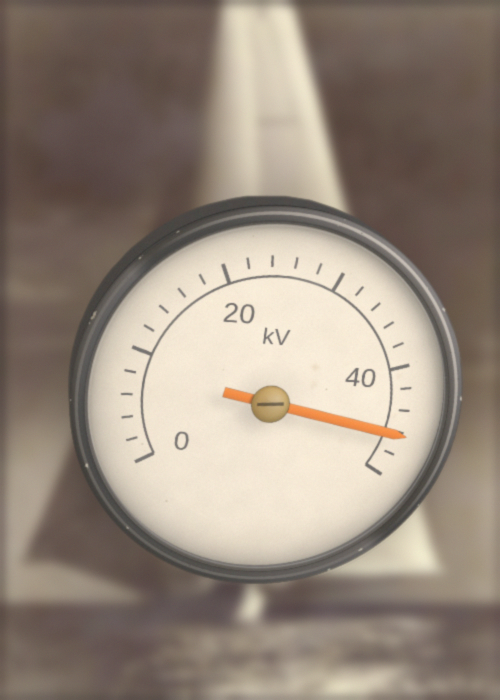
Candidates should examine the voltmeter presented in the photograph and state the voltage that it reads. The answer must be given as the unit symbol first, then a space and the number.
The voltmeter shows kV 46
